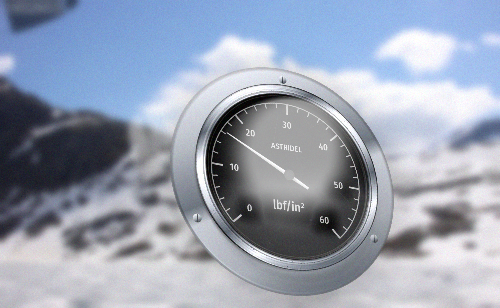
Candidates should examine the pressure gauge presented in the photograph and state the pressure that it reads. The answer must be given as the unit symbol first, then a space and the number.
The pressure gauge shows psi 16
